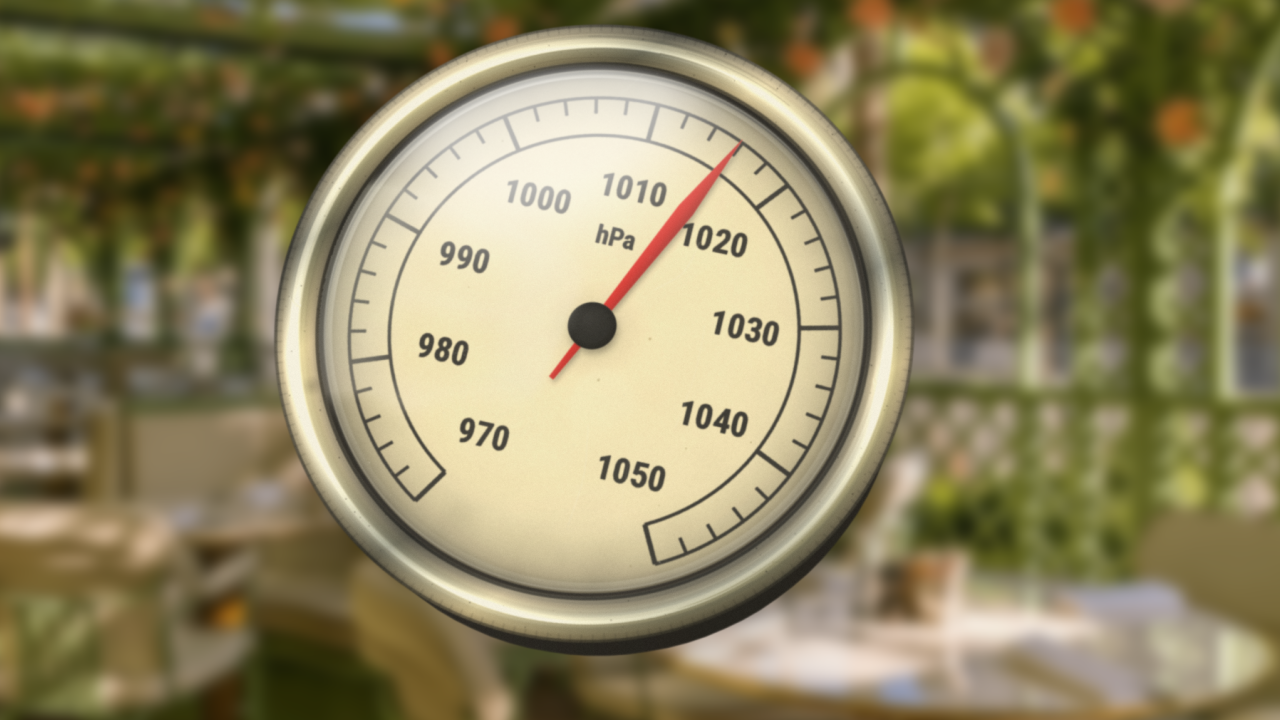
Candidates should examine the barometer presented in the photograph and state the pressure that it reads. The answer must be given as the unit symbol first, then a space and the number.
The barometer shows hPa 1016
